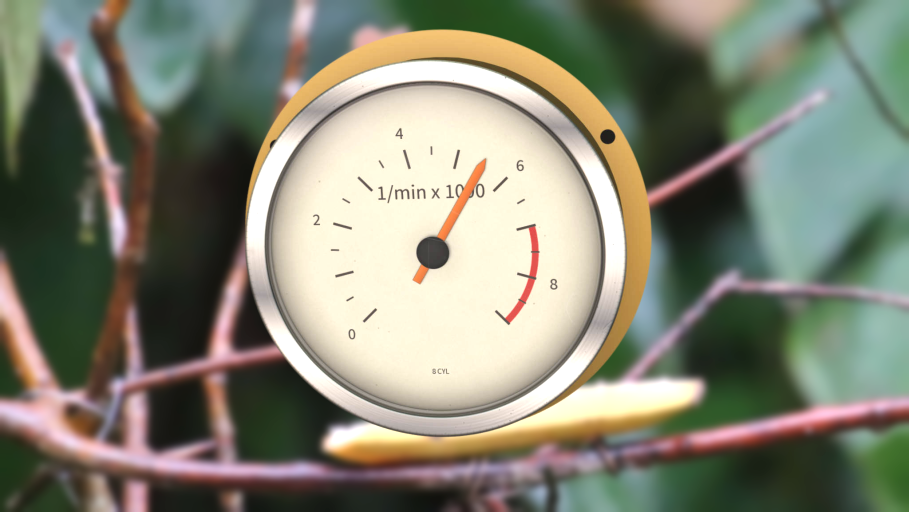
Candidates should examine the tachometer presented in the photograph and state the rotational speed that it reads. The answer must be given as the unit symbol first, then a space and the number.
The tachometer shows rpm 5500
